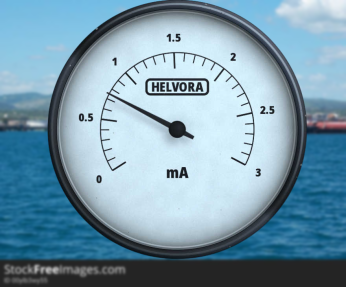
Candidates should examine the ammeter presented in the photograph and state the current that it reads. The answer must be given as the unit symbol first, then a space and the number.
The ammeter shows mA 0.75
